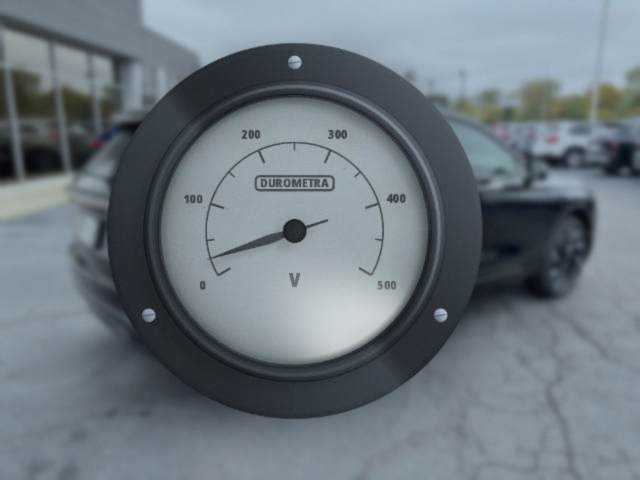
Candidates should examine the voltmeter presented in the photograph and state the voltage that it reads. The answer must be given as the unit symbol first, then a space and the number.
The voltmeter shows V 25
